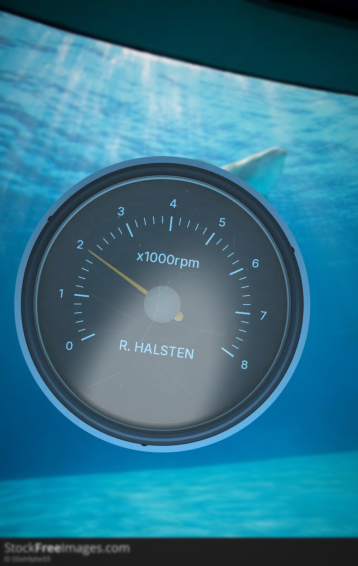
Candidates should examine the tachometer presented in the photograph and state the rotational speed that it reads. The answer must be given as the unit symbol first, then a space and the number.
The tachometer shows rpm 2000
